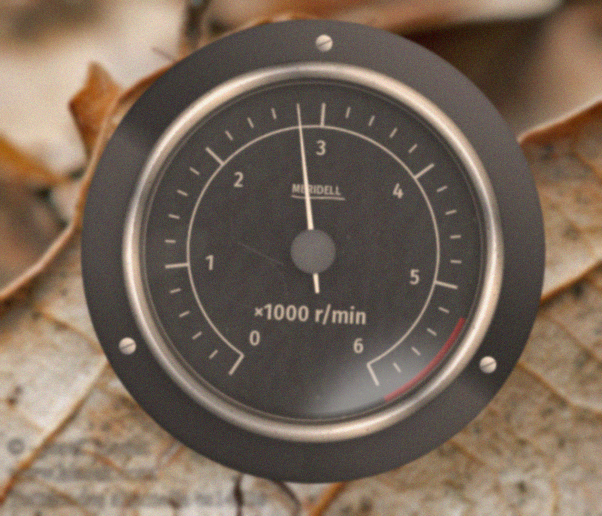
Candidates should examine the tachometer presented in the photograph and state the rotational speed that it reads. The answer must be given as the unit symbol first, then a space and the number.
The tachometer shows rpm 2800
